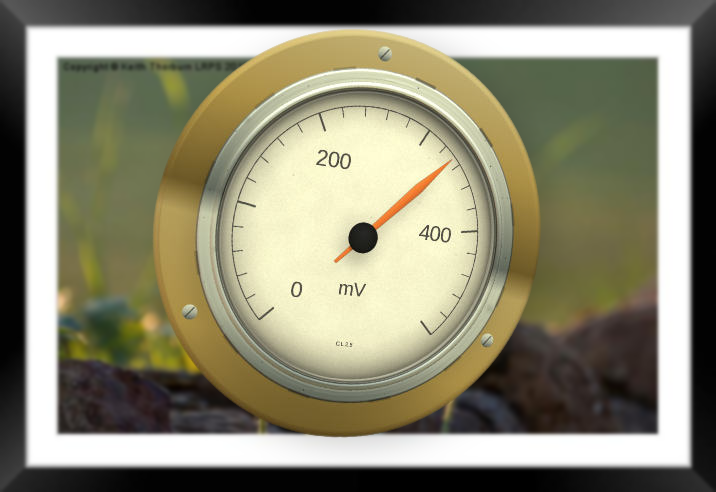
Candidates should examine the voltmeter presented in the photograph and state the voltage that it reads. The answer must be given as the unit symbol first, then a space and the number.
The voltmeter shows mV 330
